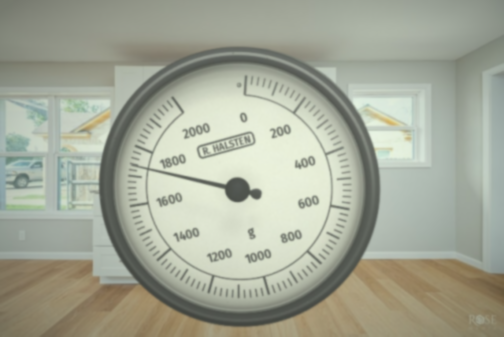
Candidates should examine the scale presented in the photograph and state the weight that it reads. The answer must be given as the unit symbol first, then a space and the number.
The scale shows g 1740
